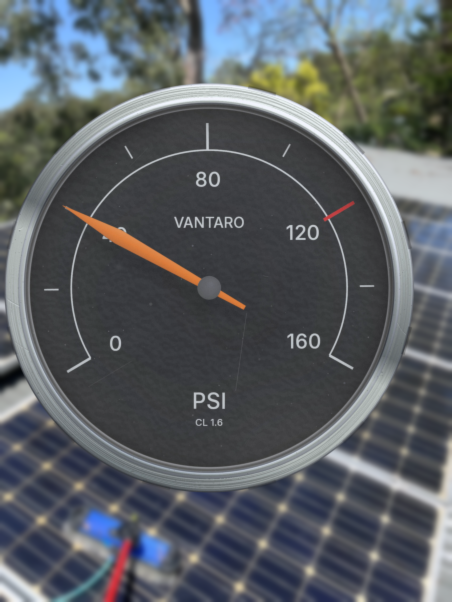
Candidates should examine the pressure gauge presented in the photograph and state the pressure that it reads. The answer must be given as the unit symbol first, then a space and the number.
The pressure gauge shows psi 40
